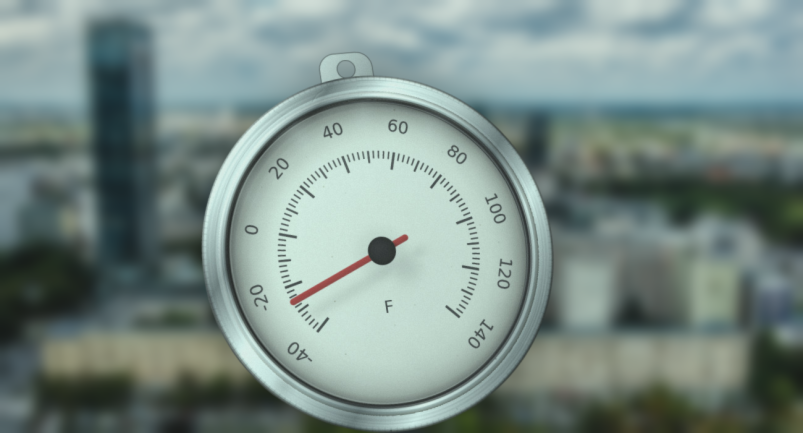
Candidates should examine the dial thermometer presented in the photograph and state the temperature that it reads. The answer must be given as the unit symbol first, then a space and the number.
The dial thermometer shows °F -26
